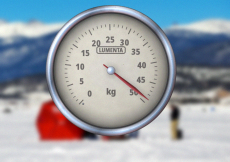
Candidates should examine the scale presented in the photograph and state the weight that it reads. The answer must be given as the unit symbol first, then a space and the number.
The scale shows kg 49
